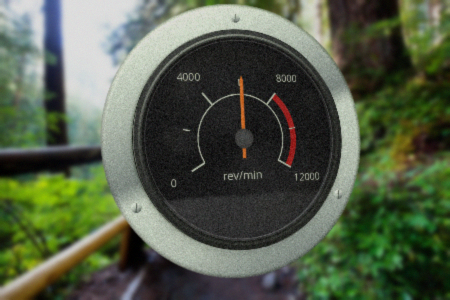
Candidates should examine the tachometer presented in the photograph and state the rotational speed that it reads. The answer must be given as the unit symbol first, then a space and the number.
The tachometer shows rpm 6000
